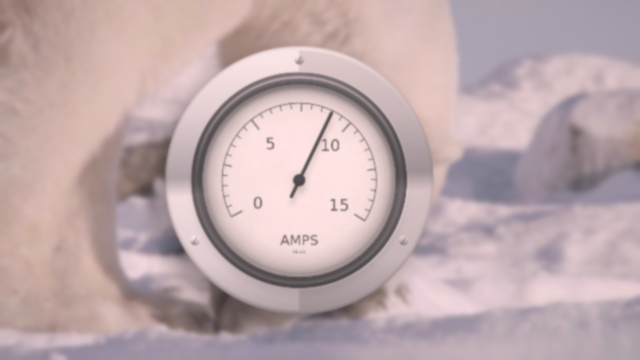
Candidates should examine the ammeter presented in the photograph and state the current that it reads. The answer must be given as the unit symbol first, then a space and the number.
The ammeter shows A 9
